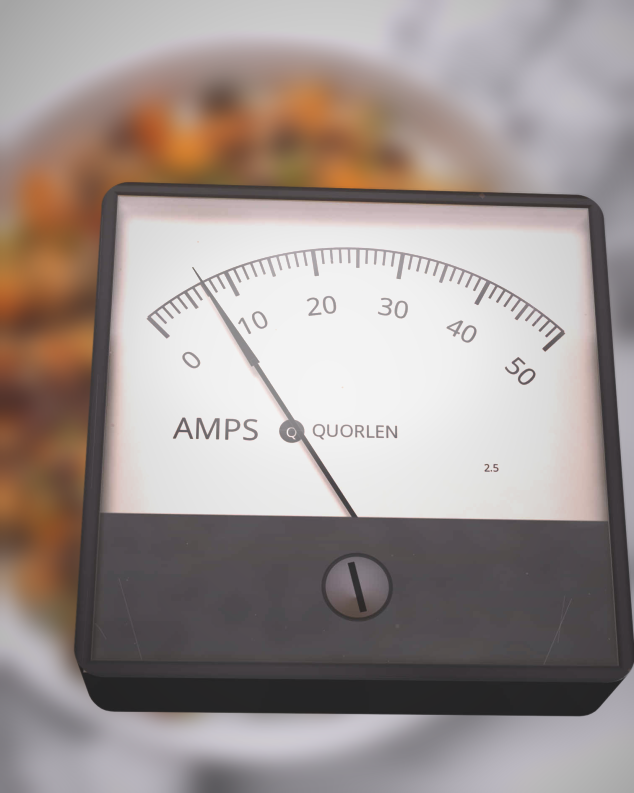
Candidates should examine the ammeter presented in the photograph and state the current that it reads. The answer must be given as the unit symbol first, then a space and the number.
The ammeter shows A 7
